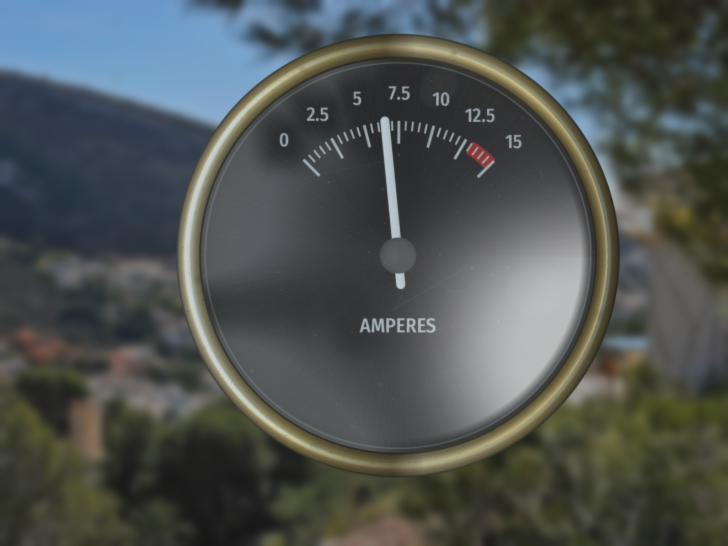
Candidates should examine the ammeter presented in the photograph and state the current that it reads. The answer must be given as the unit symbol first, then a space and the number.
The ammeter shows A 6.5
